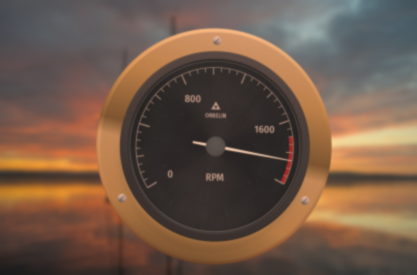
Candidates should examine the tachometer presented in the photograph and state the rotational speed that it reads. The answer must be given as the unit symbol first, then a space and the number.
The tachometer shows rpm 1850
